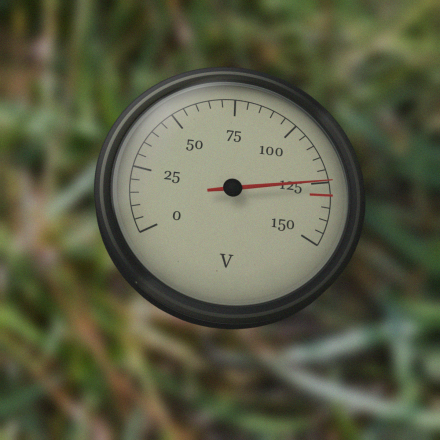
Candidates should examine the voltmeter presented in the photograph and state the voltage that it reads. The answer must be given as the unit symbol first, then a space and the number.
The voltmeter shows V 125
